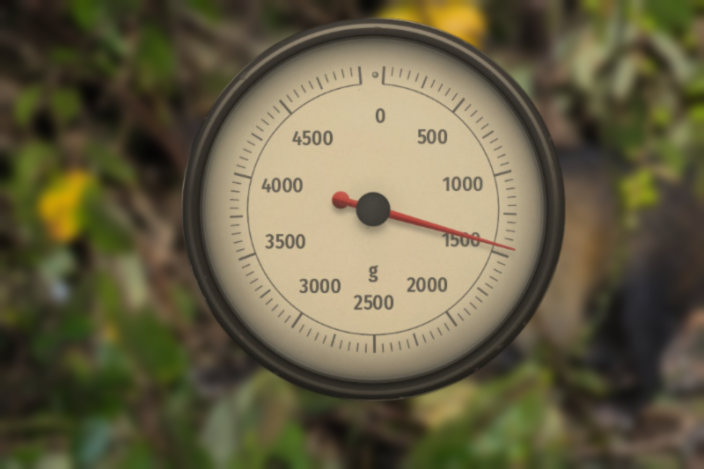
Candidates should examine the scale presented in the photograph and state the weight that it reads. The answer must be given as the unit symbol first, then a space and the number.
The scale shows g 1450
